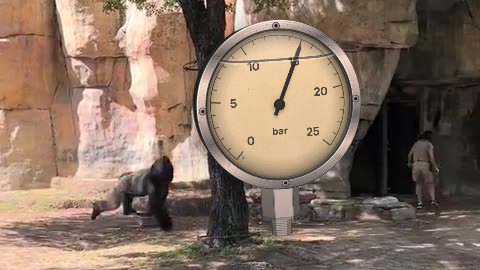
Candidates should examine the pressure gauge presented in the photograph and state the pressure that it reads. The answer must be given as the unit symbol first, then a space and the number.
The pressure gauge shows bar 15
